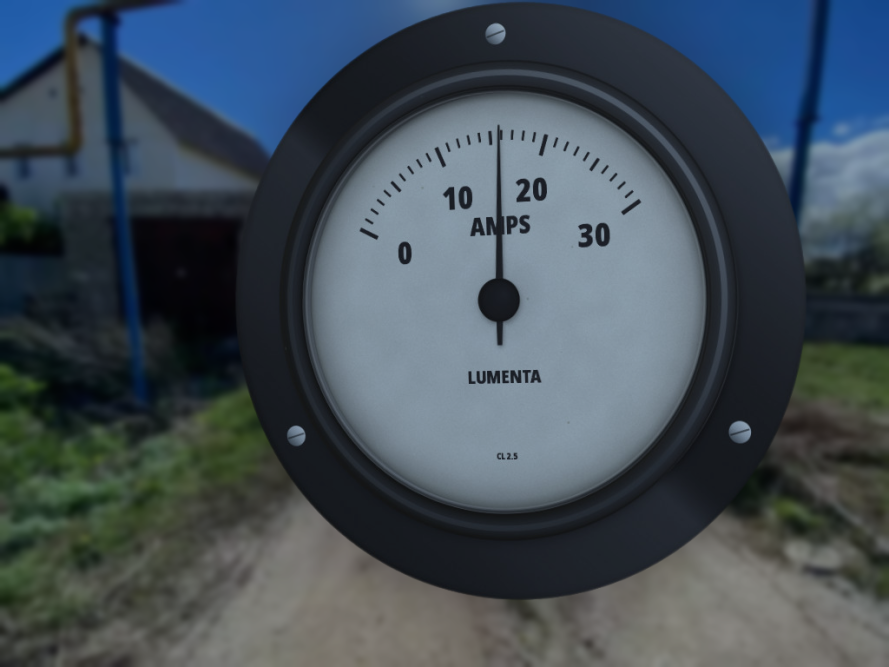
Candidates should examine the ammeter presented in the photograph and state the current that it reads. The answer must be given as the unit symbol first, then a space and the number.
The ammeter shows A 16
